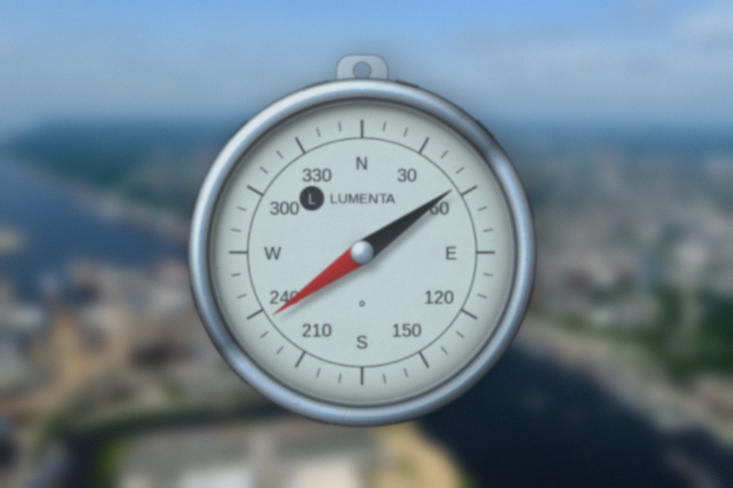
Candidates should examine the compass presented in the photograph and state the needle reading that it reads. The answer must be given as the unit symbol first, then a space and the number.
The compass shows ° 235
